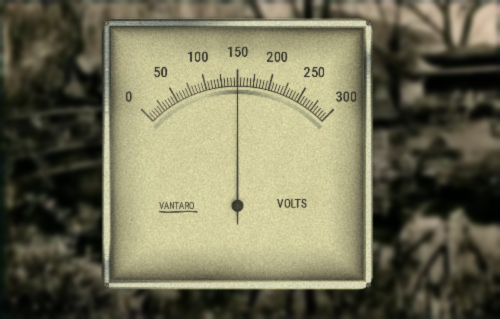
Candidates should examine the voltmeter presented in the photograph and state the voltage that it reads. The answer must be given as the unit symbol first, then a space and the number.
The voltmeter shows V 150
